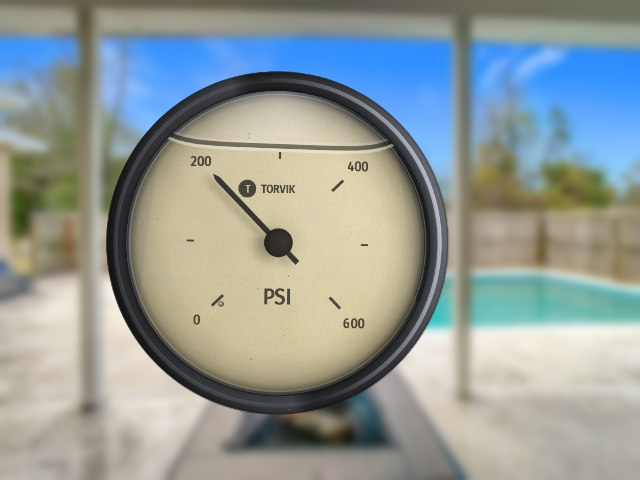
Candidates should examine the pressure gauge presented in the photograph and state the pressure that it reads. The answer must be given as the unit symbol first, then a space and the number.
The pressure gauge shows psi 200
